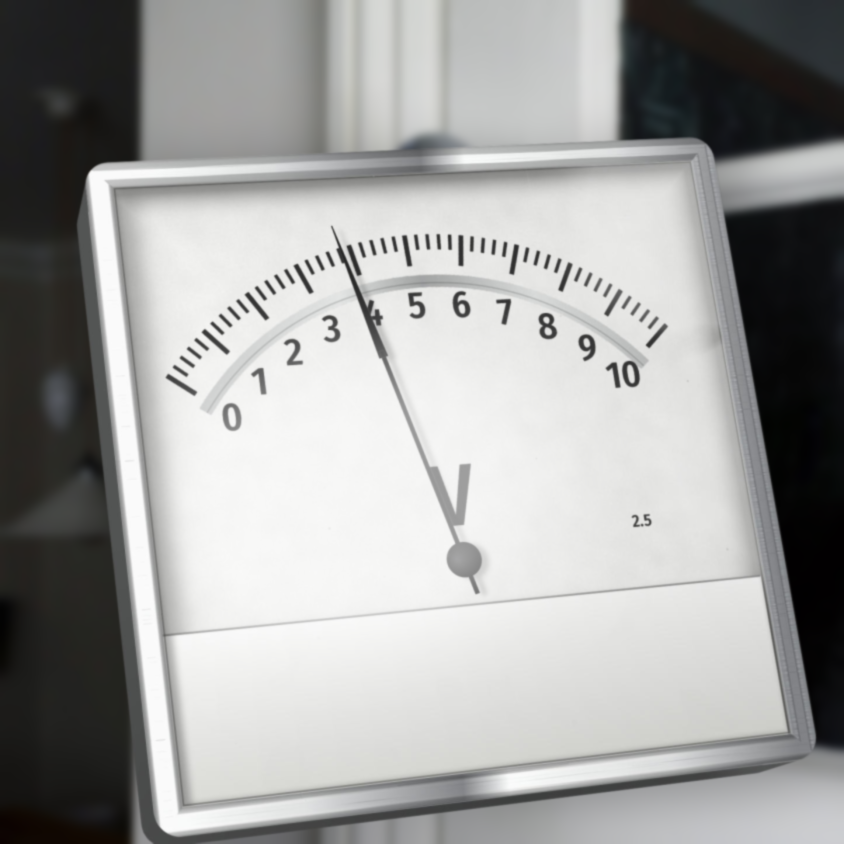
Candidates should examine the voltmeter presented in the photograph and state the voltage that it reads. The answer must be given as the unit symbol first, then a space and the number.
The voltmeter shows V 3.8
